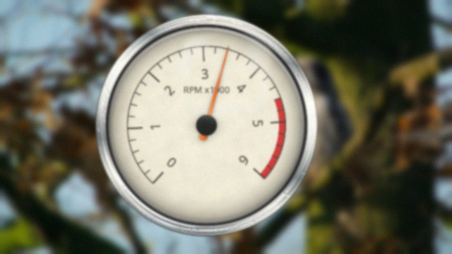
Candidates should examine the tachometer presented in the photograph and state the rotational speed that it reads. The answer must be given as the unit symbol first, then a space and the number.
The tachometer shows rpm 3400
